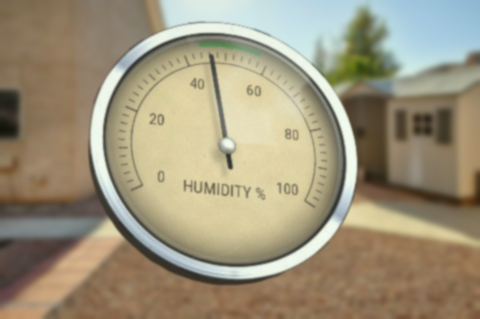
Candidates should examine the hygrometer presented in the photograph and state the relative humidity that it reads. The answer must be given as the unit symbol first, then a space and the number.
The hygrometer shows % 46
